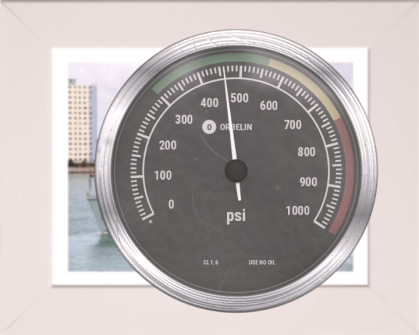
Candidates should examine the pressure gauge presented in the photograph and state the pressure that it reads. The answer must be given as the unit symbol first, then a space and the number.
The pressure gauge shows psi 460
